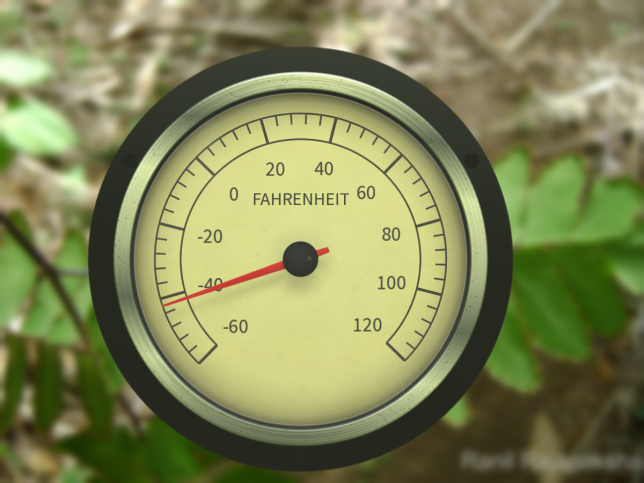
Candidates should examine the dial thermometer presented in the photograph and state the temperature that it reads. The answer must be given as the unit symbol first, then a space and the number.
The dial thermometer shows °F -42
